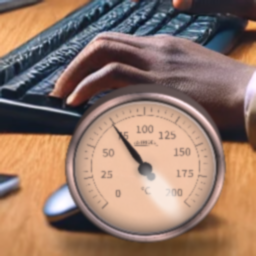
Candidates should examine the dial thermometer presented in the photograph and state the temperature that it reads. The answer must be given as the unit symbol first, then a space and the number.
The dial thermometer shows °C 75
